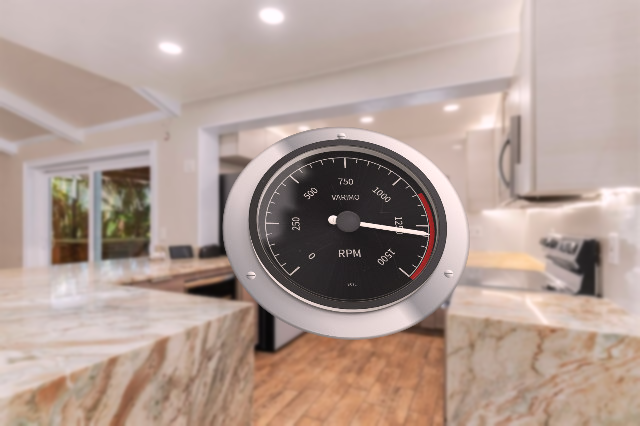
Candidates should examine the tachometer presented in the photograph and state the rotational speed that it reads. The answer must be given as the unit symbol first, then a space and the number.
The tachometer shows rpm 1300
